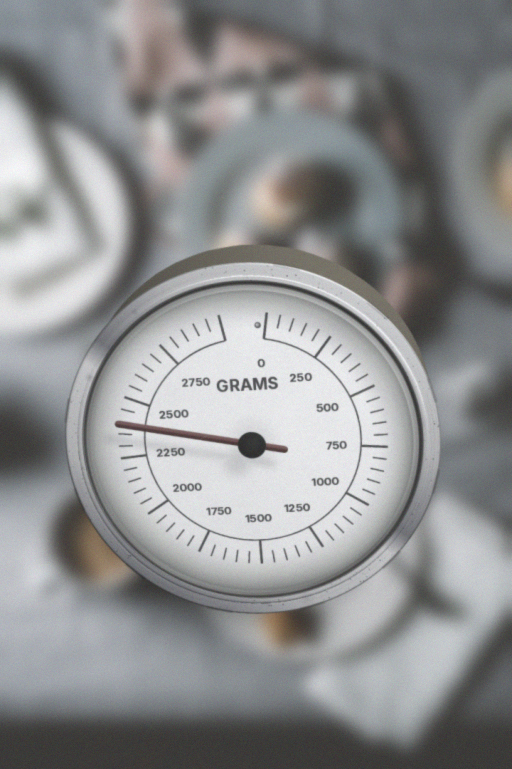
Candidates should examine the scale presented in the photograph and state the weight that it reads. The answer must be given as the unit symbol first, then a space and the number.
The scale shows g 2400
